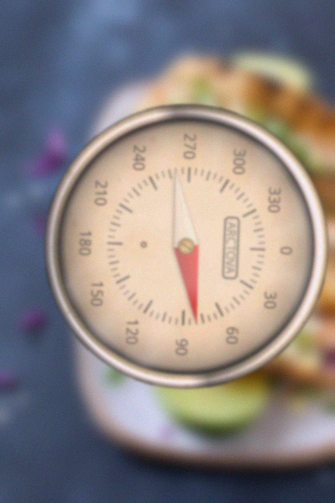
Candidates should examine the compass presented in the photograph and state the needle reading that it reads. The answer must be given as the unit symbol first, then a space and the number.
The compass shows ° 80
